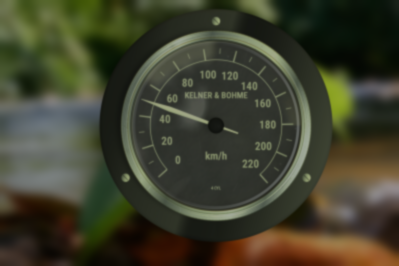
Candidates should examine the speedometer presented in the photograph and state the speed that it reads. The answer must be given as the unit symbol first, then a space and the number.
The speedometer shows km/h 50
